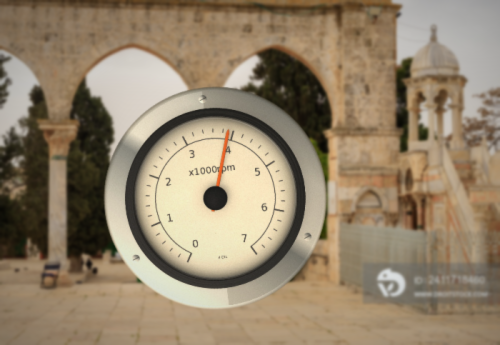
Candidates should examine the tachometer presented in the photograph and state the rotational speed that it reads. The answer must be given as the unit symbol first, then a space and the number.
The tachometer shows rpm 3900
